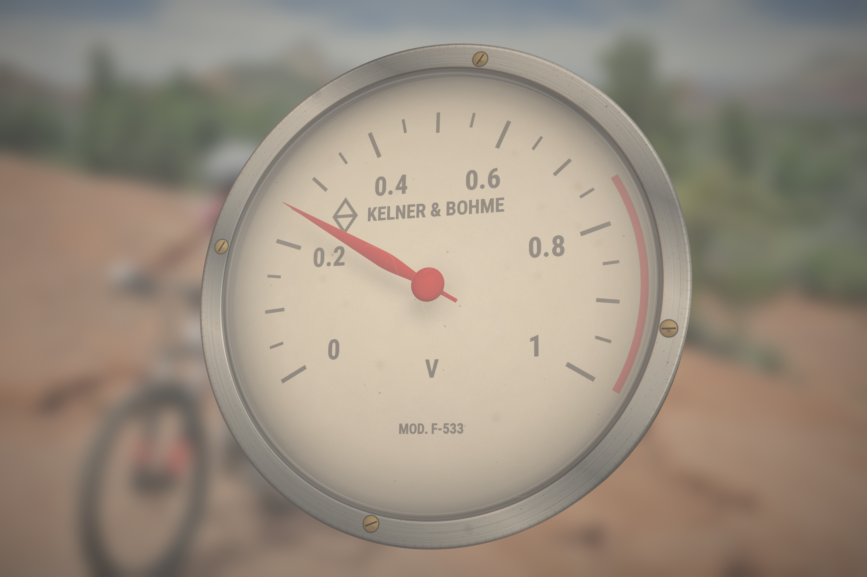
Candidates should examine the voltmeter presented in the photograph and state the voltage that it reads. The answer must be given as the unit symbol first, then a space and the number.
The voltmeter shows V 0.25
